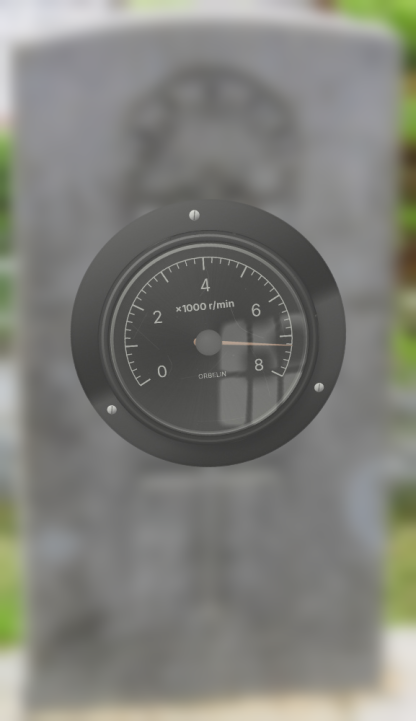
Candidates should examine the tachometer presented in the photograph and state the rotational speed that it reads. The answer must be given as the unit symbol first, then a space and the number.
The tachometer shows rpm 7200
